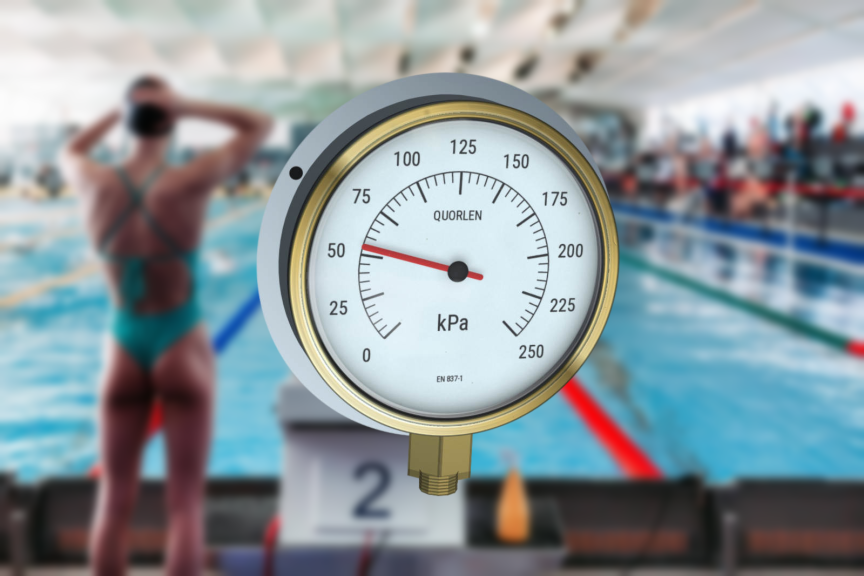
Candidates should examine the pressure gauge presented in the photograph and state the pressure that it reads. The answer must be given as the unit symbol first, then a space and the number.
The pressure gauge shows kPa 55
